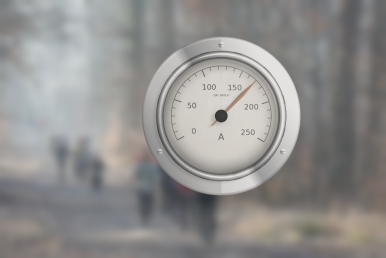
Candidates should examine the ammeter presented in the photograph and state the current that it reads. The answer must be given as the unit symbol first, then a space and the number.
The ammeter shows A 170
